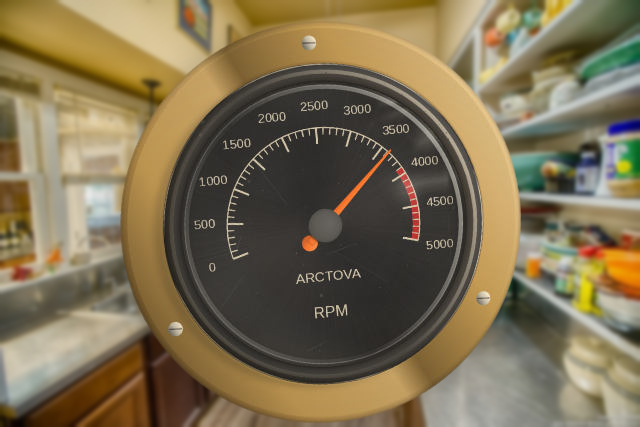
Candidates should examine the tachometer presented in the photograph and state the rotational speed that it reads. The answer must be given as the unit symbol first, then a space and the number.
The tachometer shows rpm 3600
